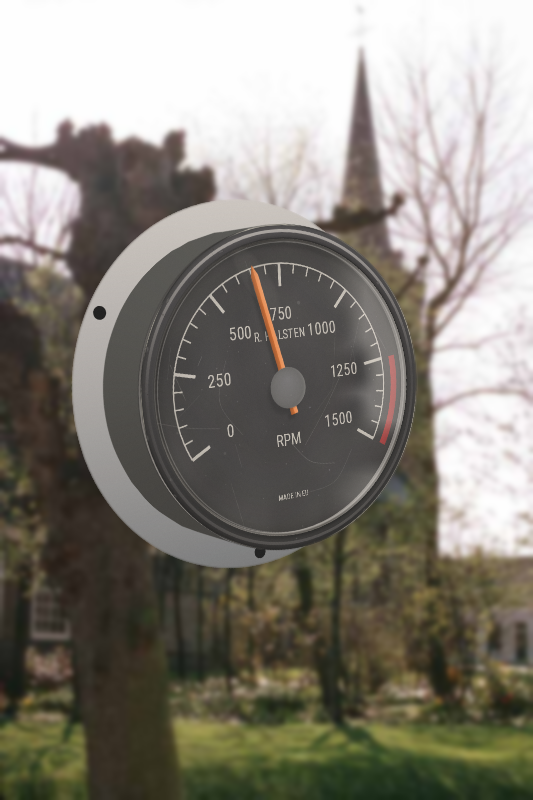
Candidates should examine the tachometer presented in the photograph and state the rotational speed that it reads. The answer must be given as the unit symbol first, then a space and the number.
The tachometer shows rpm 650
